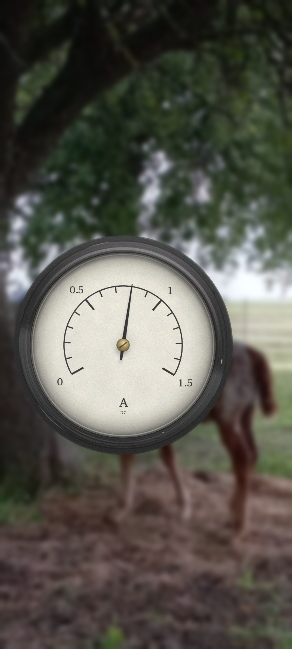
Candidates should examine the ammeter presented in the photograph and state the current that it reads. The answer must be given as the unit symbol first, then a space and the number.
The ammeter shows A 0.8
